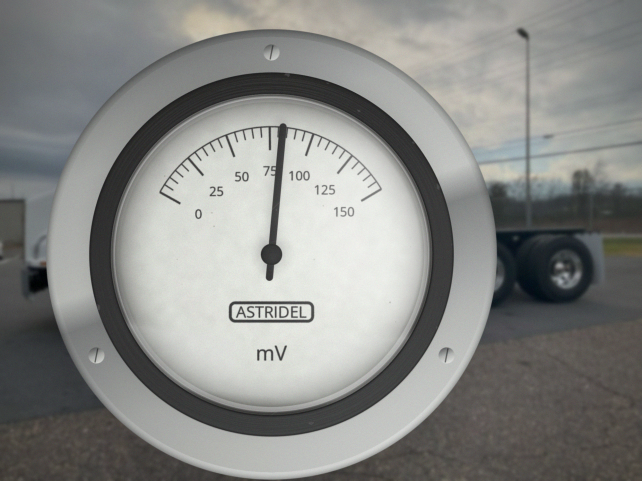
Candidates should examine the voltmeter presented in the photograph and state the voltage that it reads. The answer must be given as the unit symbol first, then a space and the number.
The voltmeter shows mV 82.5
